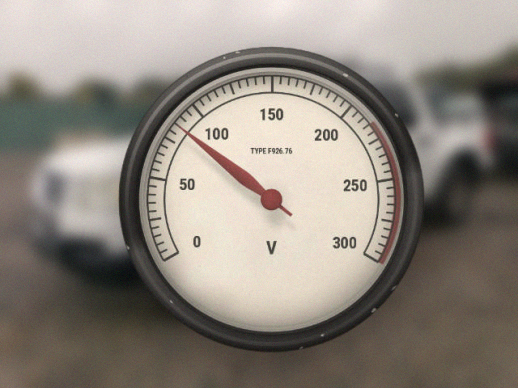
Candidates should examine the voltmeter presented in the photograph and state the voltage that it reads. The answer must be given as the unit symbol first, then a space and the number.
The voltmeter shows V 85
